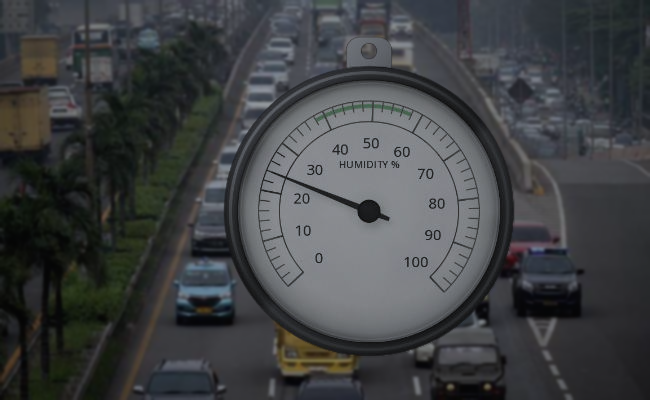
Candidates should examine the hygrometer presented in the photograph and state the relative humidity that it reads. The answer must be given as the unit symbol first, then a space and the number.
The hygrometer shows % 24
